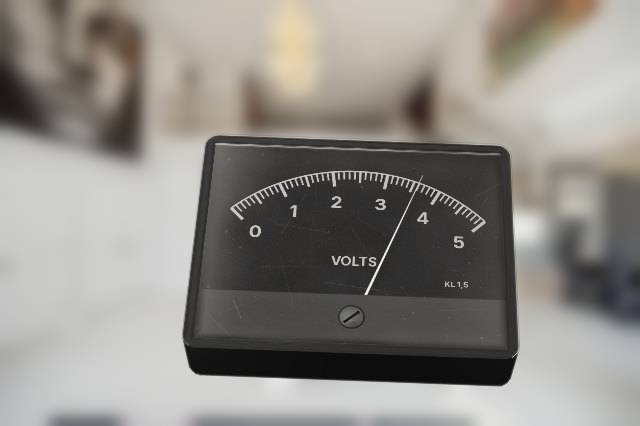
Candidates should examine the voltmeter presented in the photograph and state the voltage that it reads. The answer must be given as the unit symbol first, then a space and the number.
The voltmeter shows V 3.6
